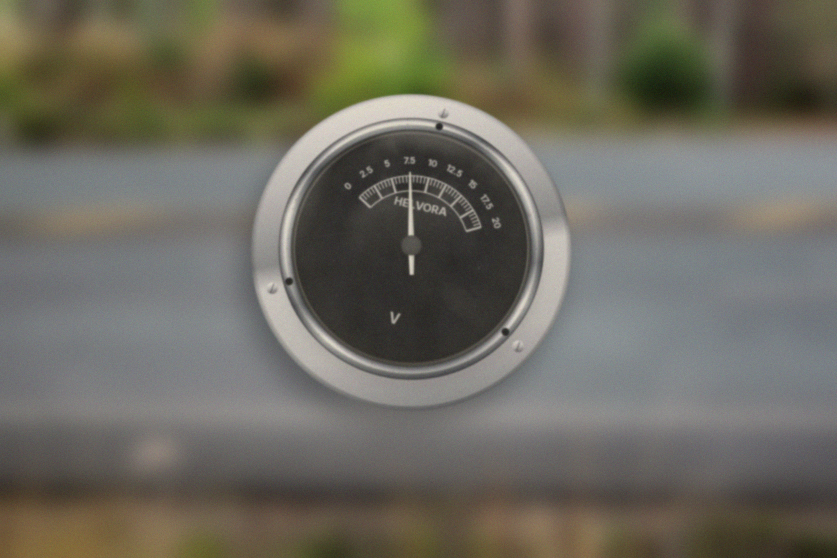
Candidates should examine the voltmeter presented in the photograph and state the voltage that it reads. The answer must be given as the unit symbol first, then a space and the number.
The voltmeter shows V 7.5
